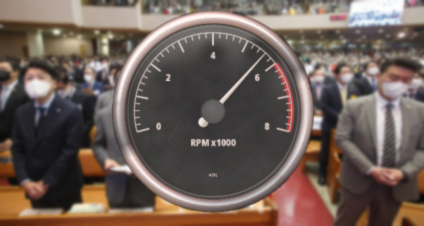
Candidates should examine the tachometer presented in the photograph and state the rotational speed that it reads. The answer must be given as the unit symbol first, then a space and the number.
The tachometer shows rpm 5600
